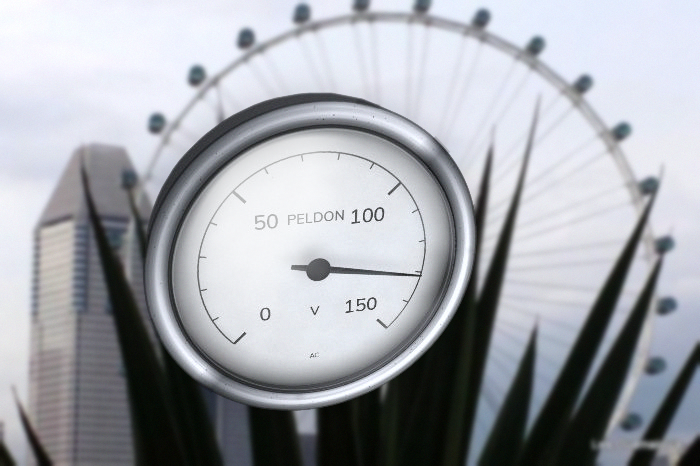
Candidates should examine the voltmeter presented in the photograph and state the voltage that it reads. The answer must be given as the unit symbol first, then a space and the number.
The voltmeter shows V 130
